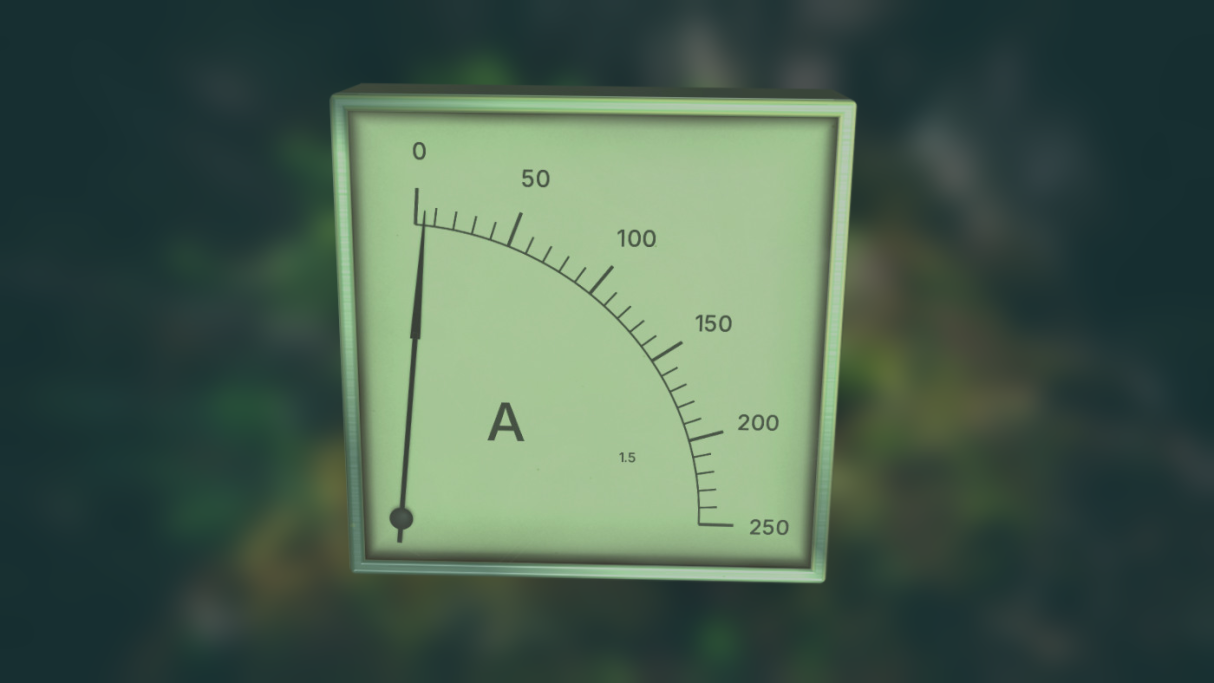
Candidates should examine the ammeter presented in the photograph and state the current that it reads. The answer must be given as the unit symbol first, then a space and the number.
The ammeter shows A 5
